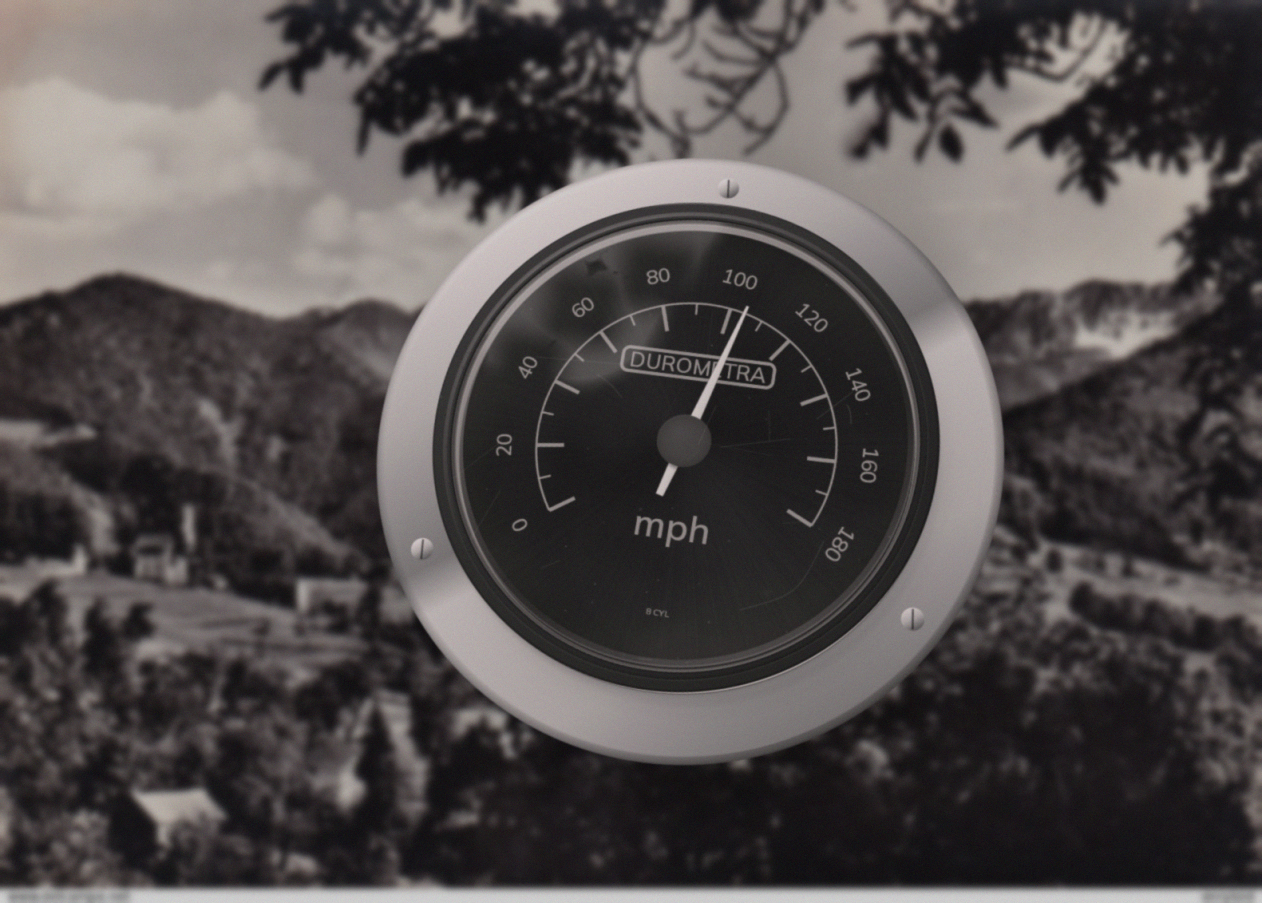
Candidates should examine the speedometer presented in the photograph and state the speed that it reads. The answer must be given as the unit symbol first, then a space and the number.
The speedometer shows mph 105
